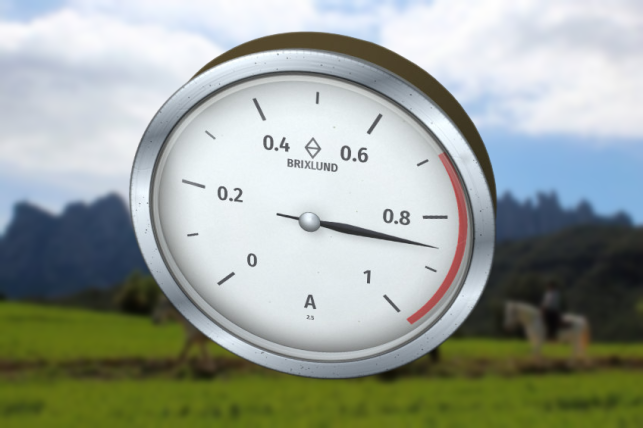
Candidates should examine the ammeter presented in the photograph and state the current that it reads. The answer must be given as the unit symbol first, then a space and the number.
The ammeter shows A 0.85
